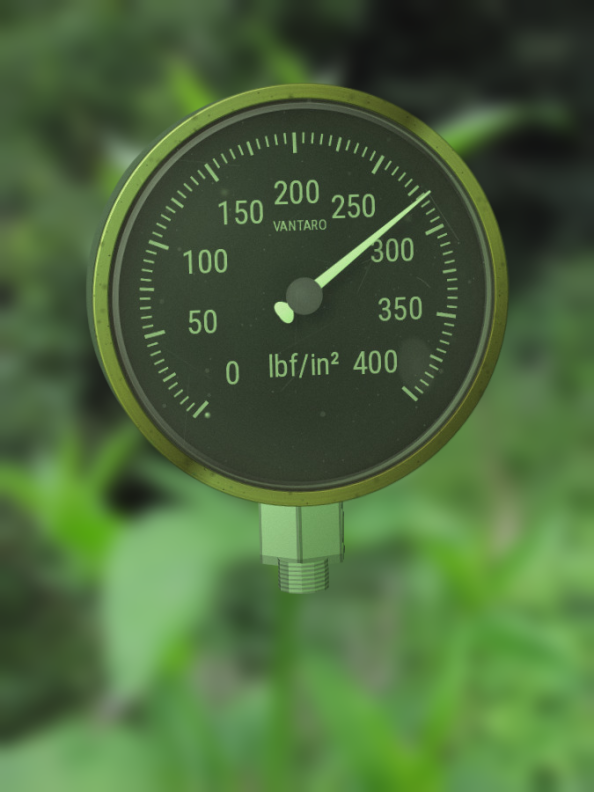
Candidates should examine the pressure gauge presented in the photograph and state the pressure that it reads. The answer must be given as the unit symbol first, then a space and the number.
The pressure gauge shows psi 280
